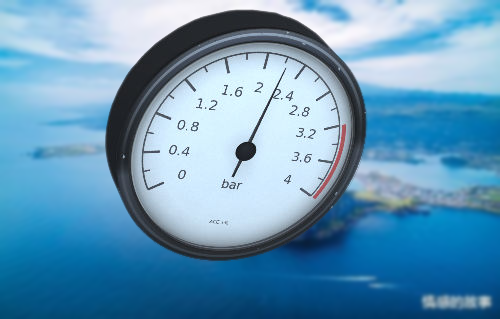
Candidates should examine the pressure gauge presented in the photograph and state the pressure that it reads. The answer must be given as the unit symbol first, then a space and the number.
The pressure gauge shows bar 2.2
